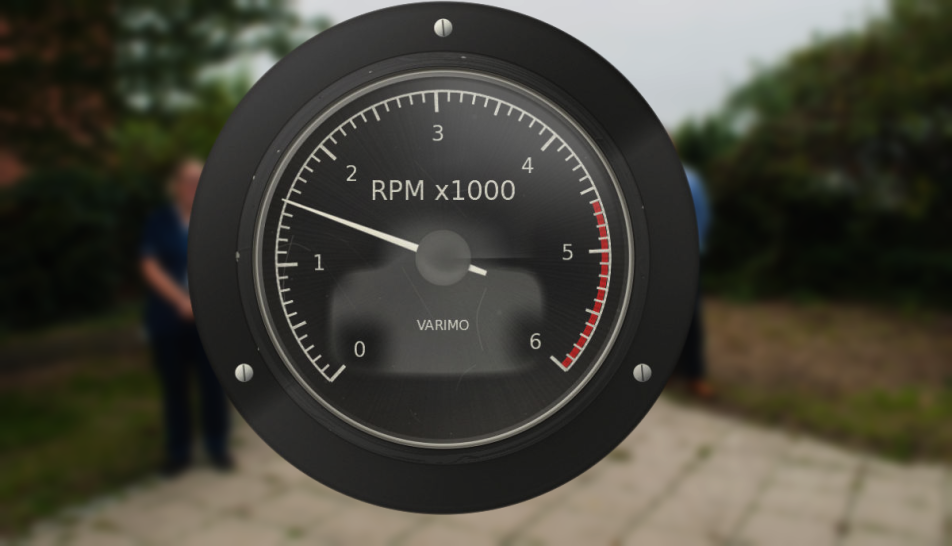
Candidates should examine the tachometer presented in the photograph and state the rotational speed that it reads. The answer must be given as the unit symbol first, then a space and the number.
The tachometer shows rpm 1500
